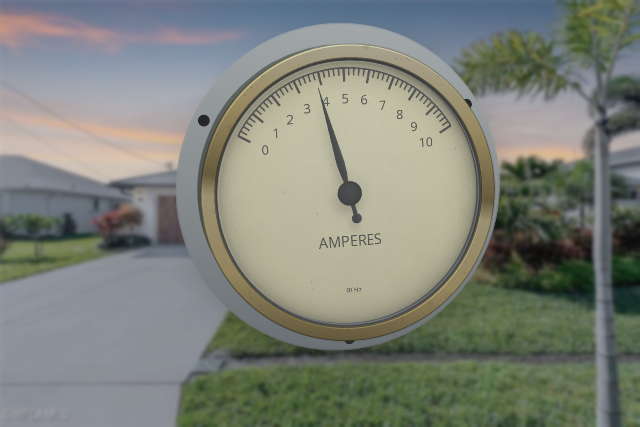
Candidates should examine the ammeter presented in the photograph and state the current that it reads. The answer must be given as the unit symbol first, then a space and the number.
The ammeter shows A 3.8
